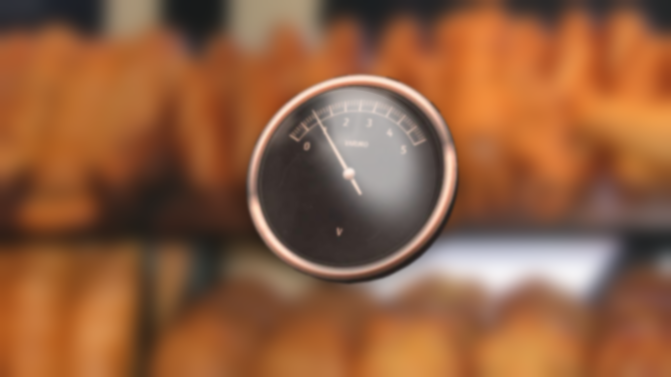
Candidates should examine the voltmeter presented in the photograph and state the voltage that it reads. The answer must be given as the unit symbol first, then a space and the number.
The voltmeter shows V 1
